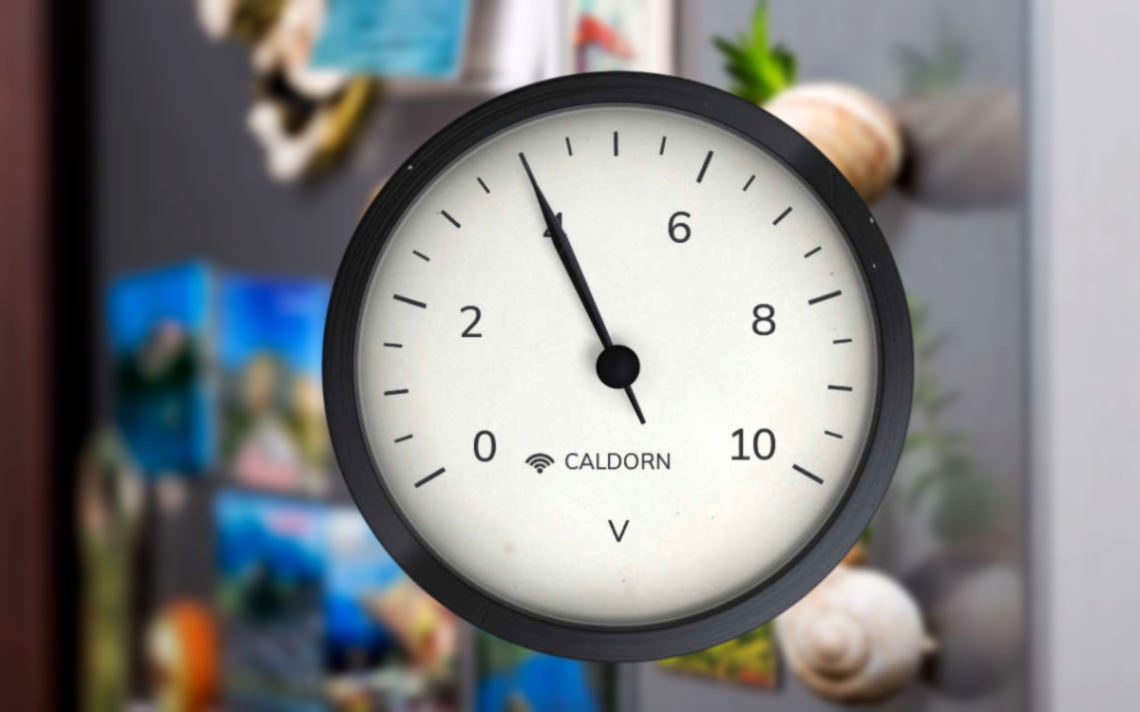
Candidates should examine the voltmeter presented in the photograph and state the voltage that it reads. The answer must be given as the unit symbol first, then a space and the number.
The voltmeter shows V 4
